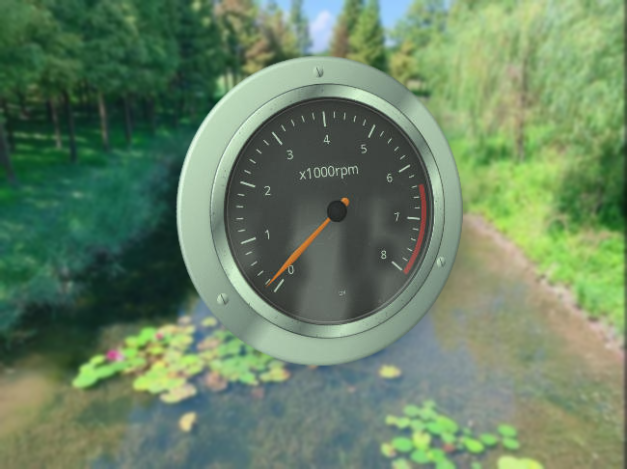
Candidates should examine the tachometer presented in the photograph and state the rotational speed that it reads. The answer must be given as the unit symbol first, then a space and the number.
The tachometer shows rpm 200
